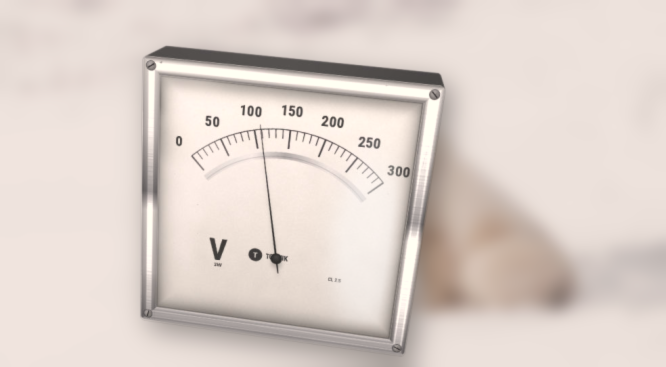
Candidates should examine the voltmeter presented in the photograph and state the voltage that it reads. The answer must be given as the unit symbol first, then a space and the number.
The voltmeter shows V 110
